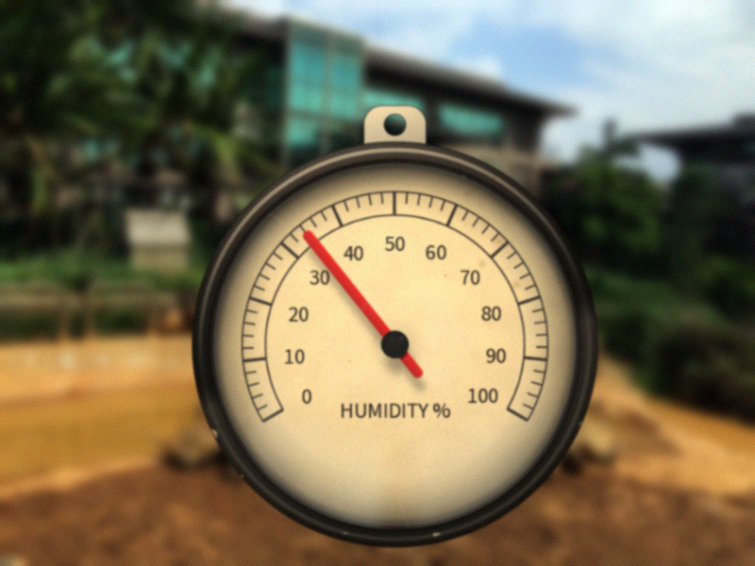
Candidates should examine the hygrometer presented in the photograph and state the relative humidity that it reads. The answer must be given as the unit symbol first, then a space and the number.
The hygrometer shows % 34
